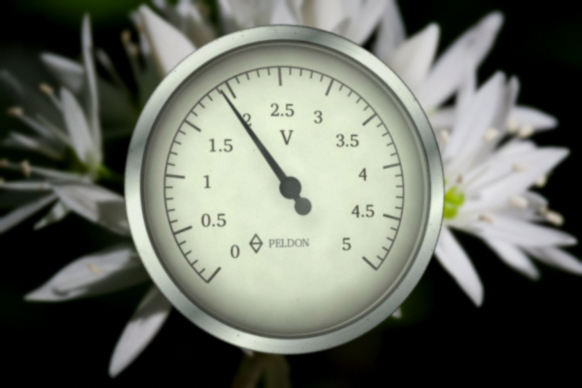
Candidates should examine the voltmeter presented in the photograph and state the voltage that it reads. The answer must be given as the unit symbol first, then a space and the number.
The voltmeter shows V 1.9
